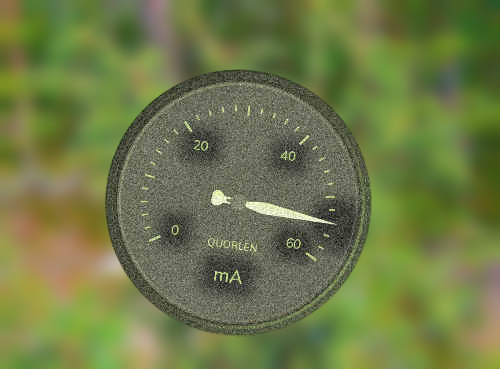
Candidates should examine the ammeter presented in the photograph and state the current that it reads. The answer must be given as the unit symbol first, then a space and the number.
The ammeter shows mA 54
